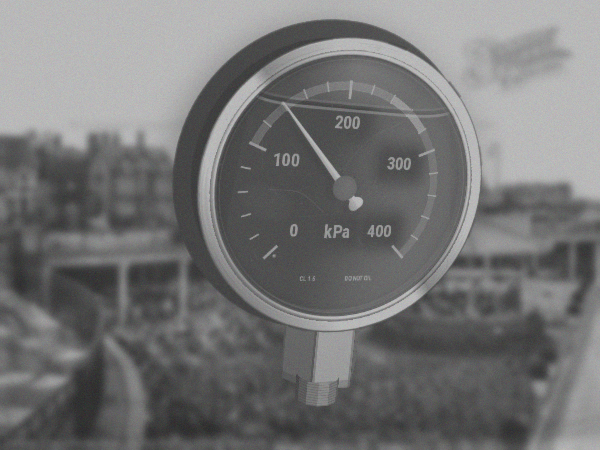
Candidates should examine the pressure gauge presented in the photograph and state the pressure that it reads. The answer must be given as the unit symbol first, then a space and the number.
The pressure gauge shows kPa 140
